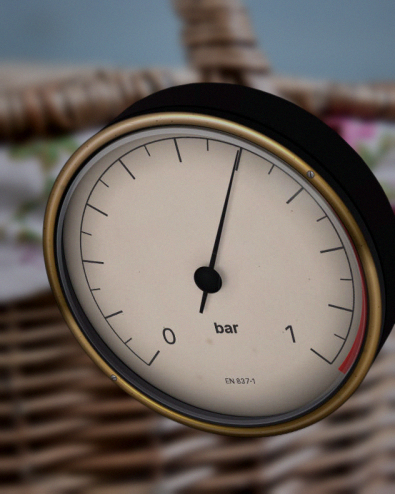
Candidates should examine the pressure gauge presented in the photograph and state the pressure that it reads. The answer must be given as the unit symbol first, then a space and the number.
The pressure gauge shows bar 0.6
